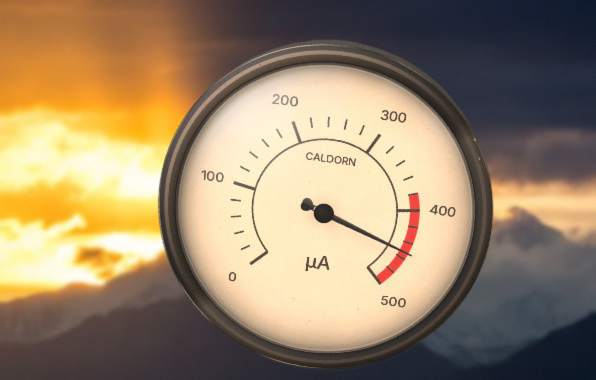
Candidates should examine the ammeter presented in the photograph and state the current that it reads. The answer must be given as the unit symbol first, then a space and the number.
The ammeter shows µA 450
